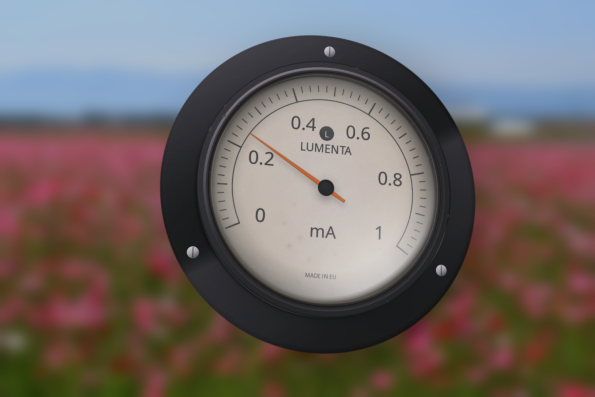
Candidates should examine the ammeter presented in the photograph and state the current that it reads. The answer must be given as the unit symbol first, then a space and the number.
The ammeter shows mA 0.24
